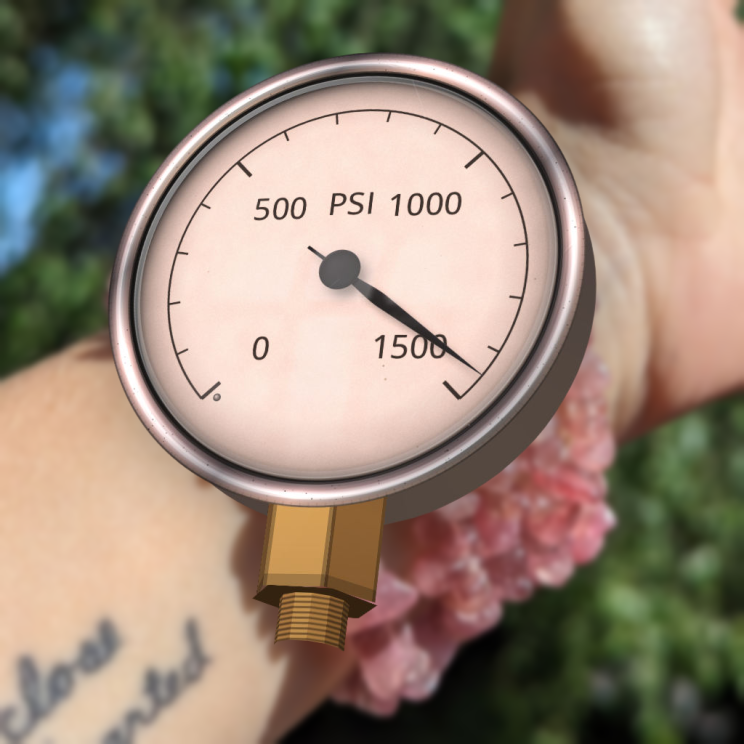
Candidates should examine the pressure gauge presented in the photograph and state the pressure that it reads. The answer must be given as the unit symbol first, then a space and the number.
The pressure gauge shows psi 1450
